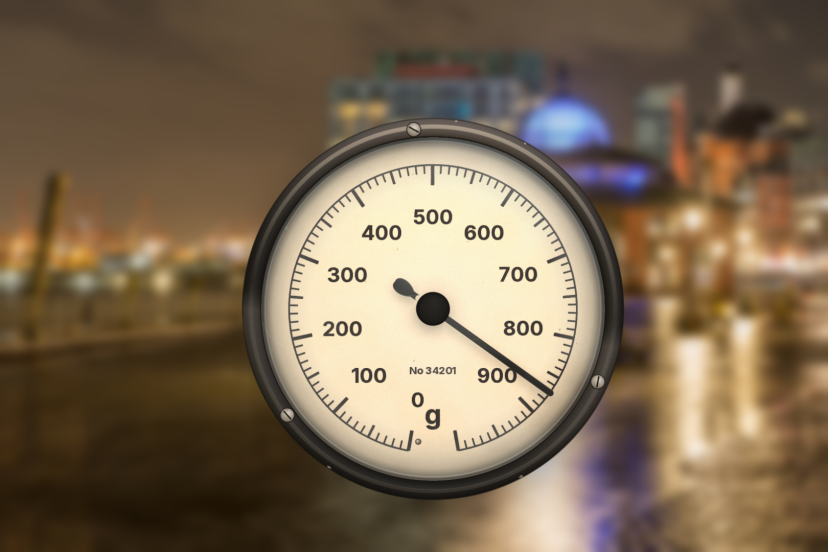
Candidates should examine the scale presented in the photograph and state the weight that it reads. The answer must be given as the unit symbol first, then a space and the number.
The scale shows g 870
